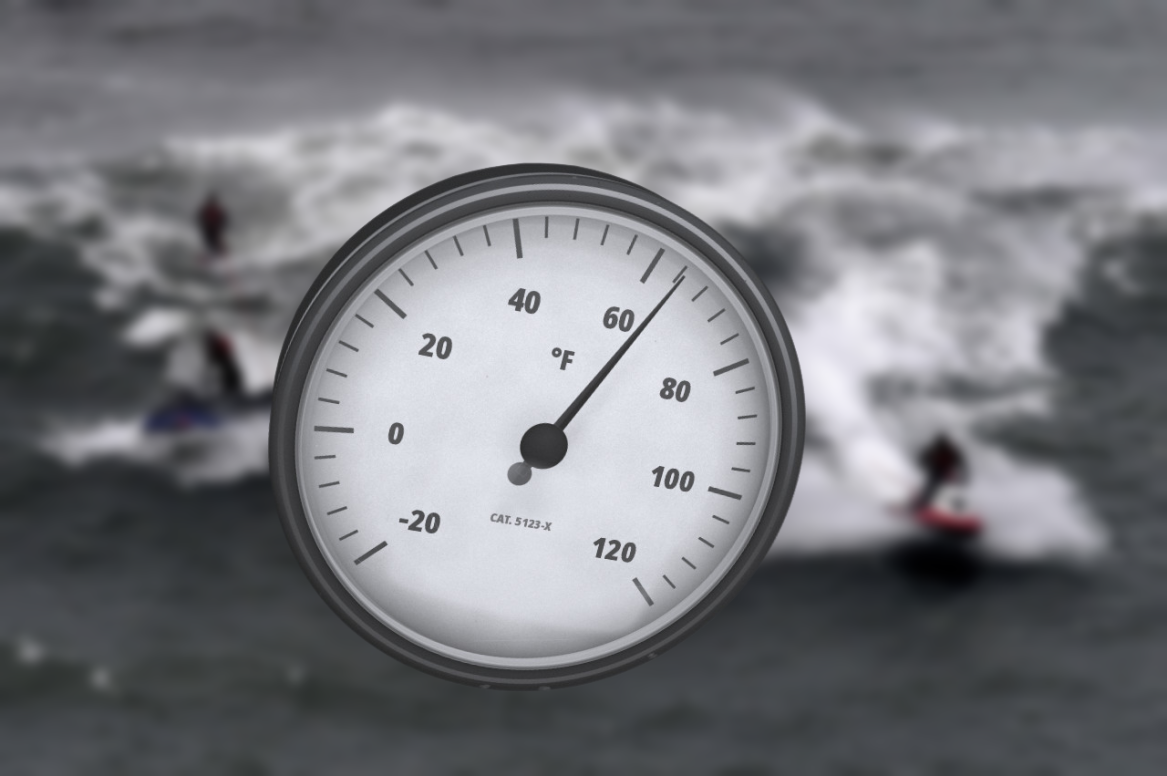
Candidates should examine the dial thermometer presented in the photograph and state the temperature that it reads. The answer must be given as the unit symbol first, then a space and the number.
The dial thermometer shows °F 64
